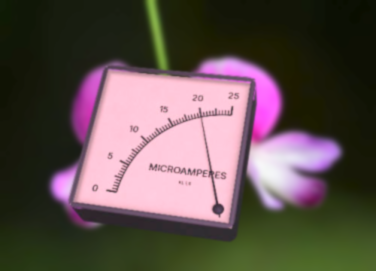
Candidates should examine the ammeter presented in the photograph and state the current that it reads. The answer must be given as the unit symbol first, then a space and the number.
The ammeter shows µA 20
